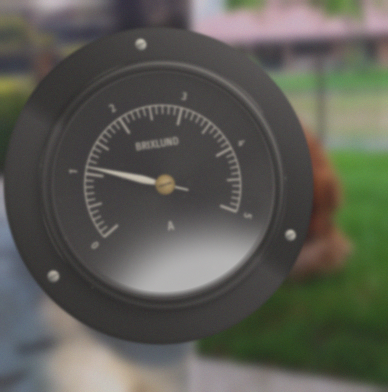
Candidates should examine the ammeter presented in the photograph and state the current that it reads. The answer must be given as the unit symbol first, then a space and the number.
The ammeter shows A 1.1
